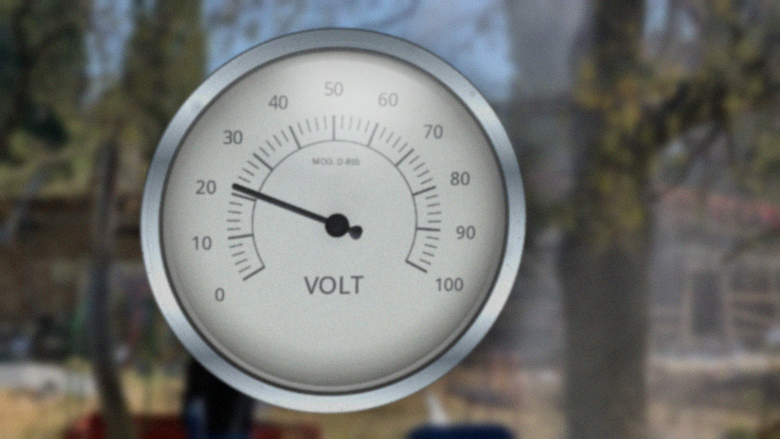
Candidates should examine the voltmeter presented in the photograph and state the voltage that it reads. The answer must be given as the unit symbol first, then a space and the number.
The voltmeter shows V 22
